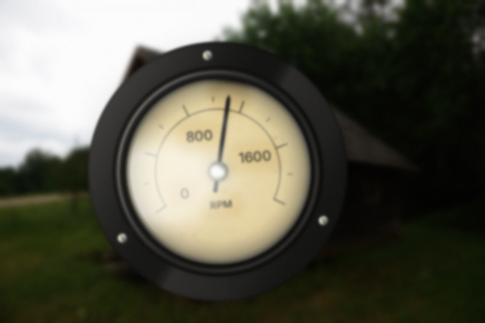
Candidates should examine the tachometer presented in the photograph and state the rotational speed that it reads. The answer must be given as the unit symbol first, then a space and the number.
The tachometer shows rpm 1100
